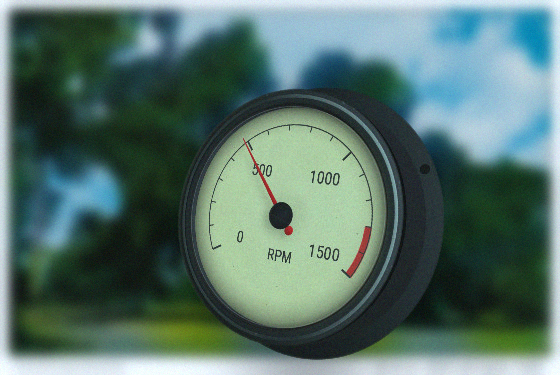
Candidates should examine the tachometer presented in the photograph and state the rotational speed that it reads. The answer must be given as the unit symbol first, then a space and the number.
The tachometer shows rpm 500
